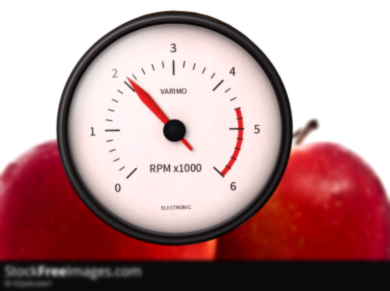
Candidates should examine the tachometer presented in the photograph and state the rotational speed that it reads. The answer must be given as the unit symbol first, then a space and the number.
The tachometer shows rpm 2100
